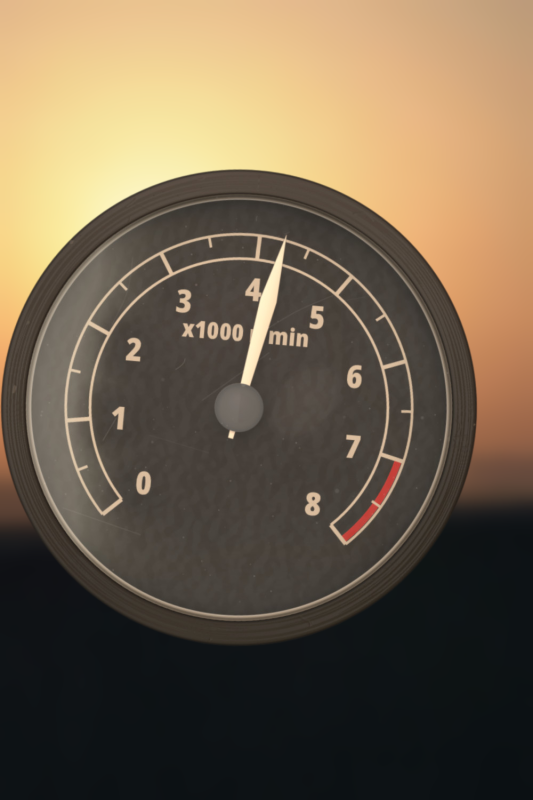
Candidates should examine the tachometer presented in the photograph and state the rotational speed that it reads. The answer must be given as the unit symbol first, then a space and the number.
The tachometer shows rpm 4250
